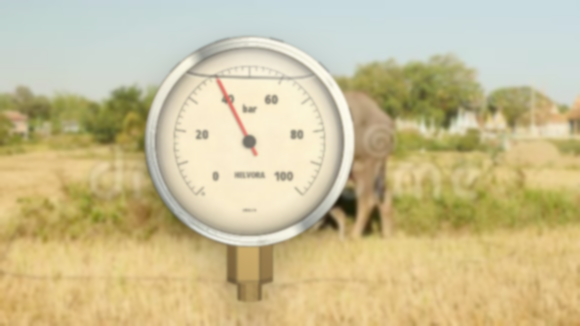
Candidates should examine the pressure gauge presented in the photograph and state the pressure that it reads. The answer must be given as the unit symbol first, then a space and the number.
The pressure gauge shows bar 40
